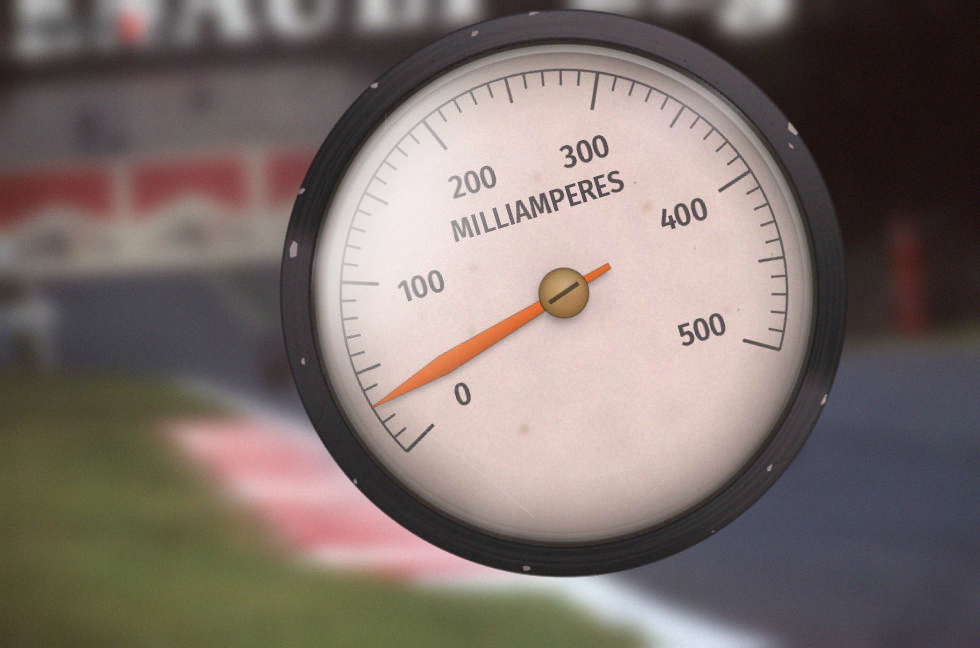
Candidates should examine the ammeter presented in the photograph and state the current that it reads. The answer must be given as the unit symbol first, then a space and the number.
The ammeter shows mA 30
